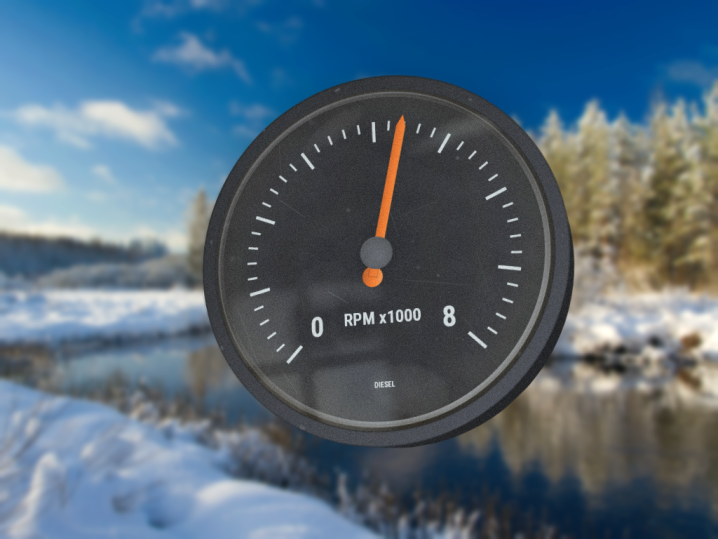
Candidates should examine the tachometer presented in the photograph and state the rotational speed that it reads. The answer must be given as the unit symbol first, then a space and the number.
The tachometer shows rpm 4400
